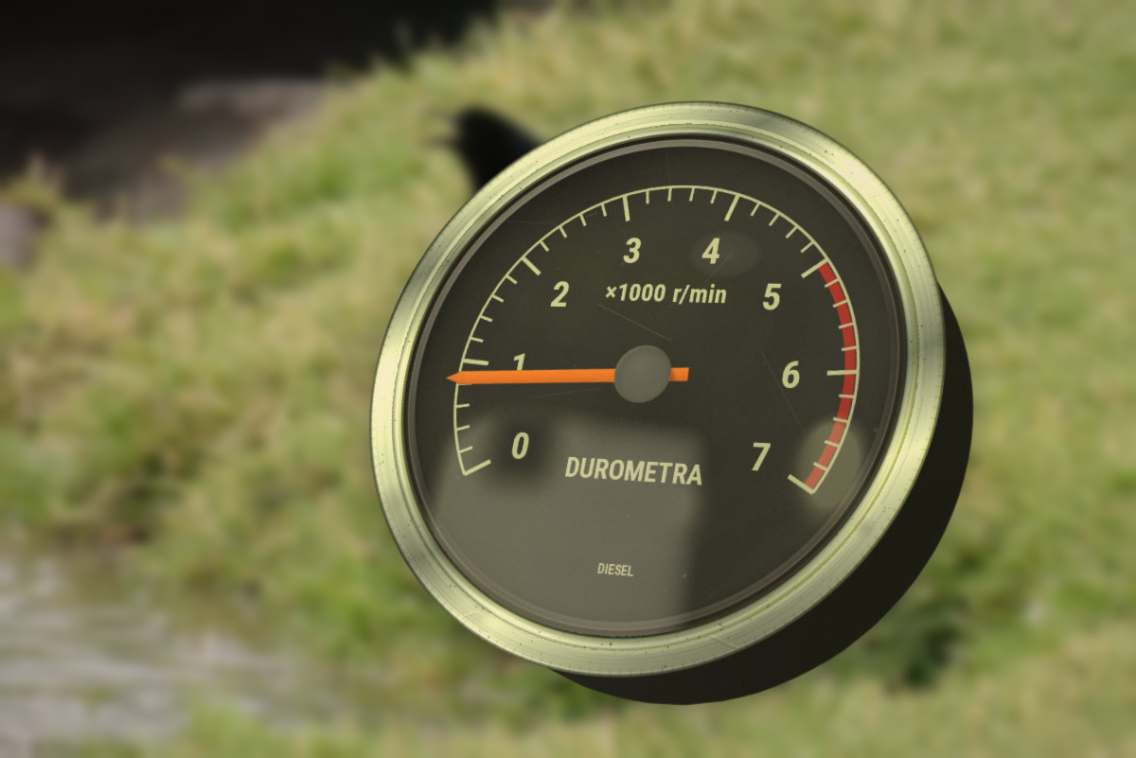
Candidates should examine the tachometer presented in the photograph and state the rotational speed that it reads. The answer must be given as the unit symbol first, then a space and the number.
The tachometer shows rpm 800
